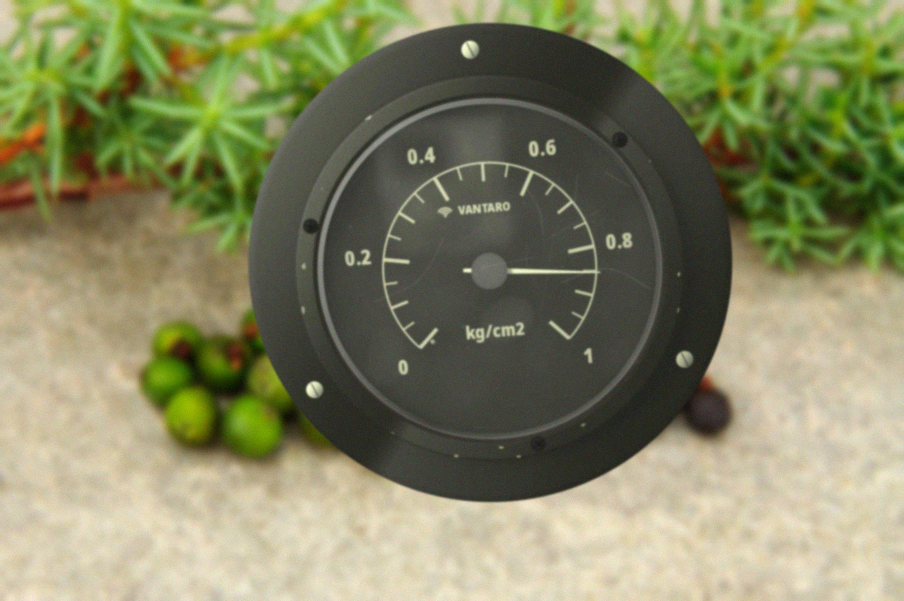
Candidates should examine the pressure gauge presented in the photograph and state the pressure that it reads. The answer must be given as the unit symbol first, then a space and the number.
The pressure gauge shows kg/cm² 0.85
